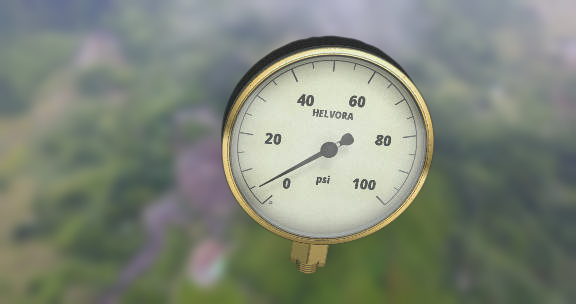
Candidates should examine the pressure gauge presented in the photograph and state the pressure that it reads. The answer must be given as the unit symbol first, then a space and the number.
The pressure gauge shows psi 5
